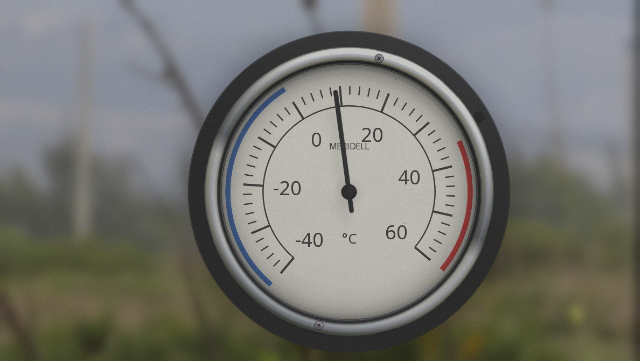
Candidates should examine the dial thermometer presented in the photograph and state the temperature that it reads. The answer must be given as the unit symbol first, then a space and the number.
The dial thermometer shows °C 9
